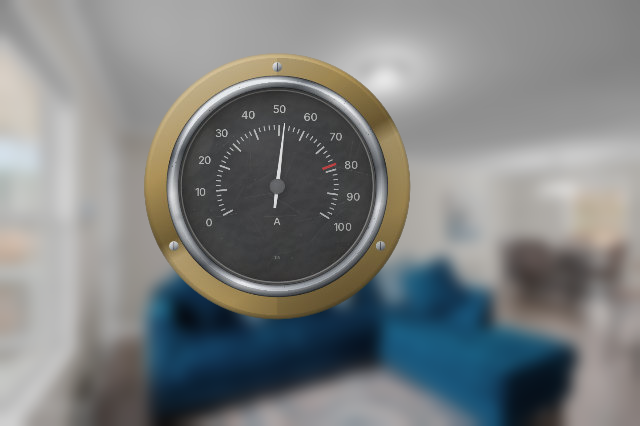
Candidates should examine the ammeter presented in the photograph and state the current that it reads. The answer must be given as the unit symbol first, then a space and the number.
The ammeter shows A 52
